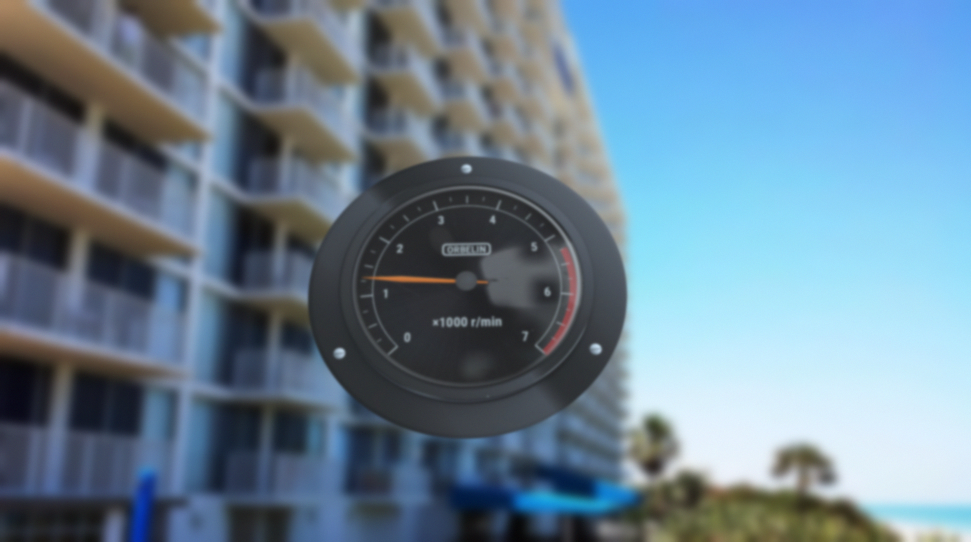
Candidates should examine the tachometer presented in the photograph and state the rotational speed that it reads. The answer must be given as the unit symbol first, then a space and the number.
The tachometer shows rpm 1250
